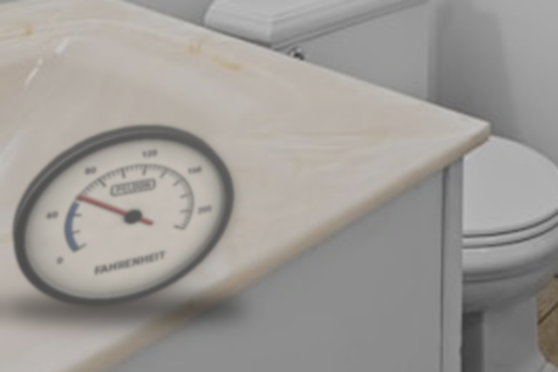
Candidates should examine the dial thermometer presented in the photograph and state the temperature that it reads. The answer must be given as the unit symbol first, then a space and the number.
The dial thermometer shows °F 60
